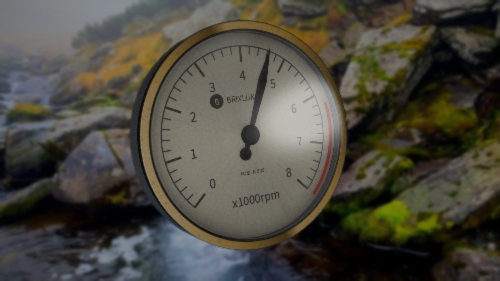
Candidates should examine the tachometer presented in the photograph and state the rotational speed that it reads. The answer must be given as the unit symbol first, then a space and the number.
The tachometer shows rpm 4600
